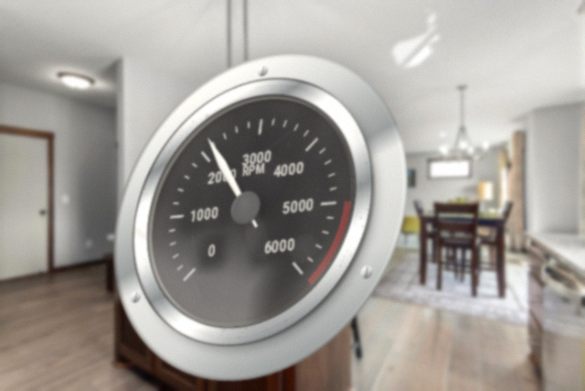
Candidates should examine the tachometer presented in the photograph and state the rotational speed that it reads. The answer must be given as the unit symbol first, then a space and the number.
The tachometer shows rpm 2200
